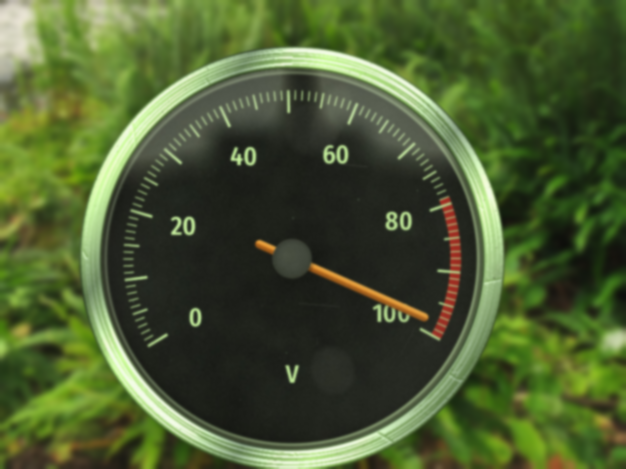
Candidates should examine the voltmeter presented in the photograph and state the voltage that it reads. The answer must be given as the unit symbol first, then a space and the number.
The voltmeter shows V 98
